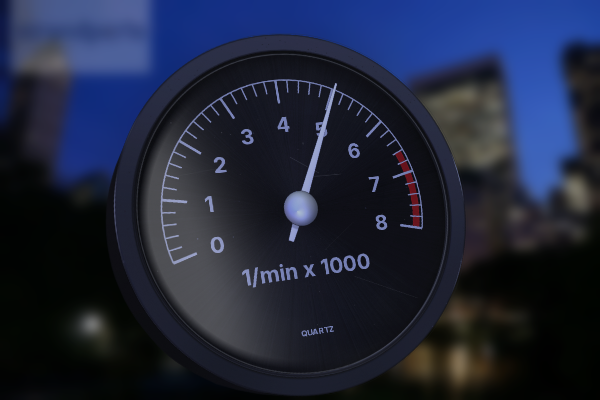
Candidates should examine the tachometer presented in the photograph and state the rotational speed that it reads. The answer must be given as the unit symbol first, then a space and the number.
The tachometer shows rpm 5000
